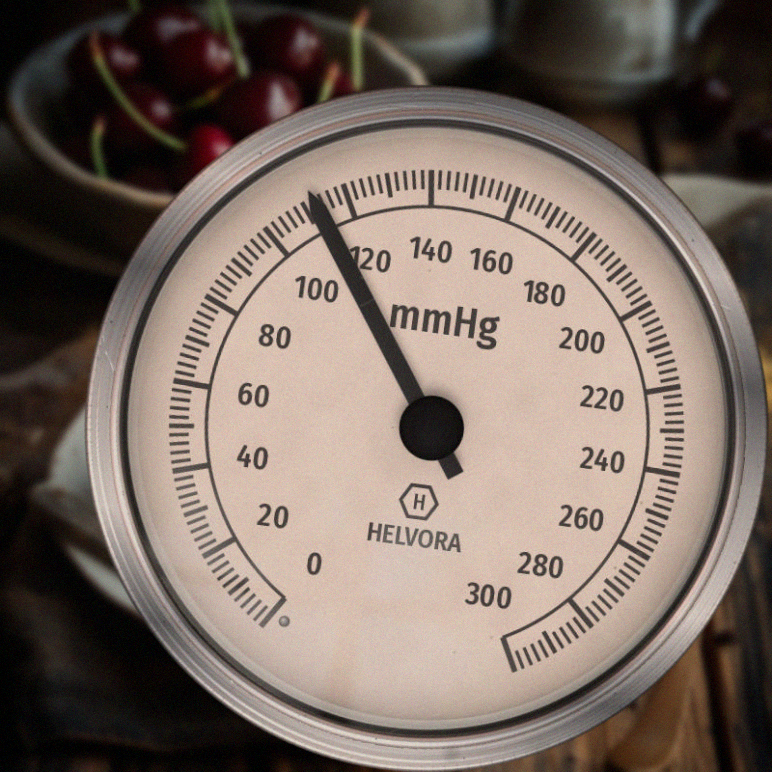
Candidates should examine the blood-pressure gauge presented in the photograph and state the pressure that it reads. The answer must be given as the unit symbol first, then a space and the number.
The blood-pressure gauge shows mmHg 112
